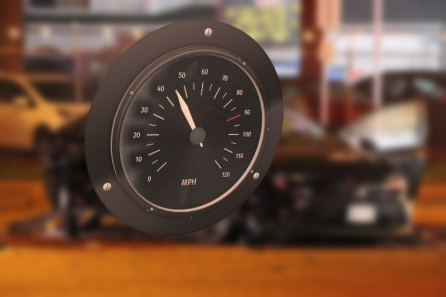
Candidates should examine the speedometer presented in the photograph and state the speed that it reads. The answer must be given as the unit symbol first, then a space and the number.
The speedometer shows mph 45
